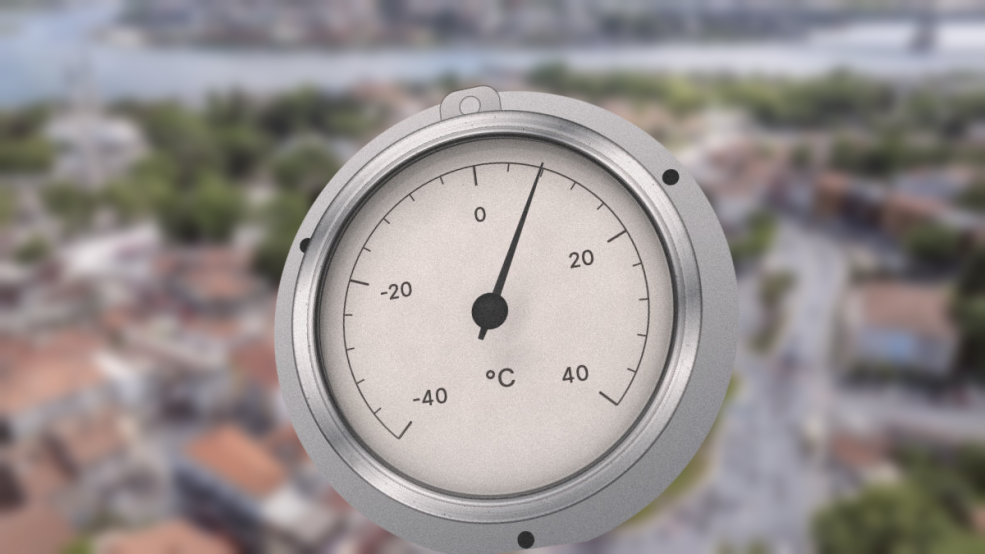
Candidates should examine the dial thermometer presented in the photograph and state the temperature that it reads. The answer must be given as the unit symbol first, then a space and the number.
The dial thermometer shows °C 8
